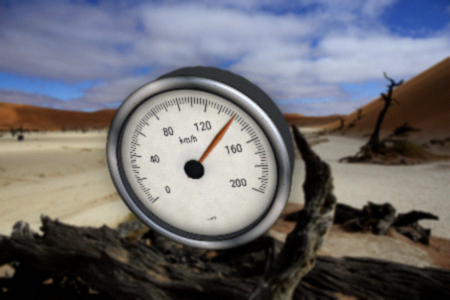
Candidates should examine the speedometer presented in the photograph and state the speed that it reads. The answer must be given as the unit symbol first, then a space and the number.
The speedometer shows km/h 140
